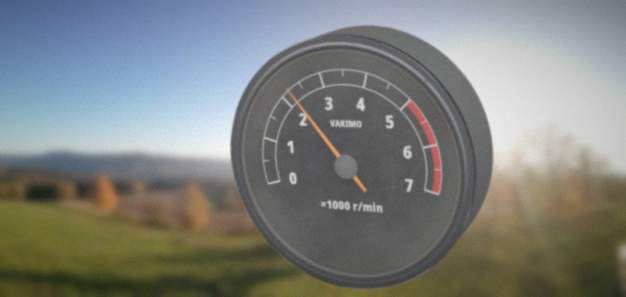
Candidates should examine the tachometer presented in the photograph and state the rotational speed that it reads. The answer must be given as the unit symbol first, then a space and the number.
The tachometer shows rpm 2250
